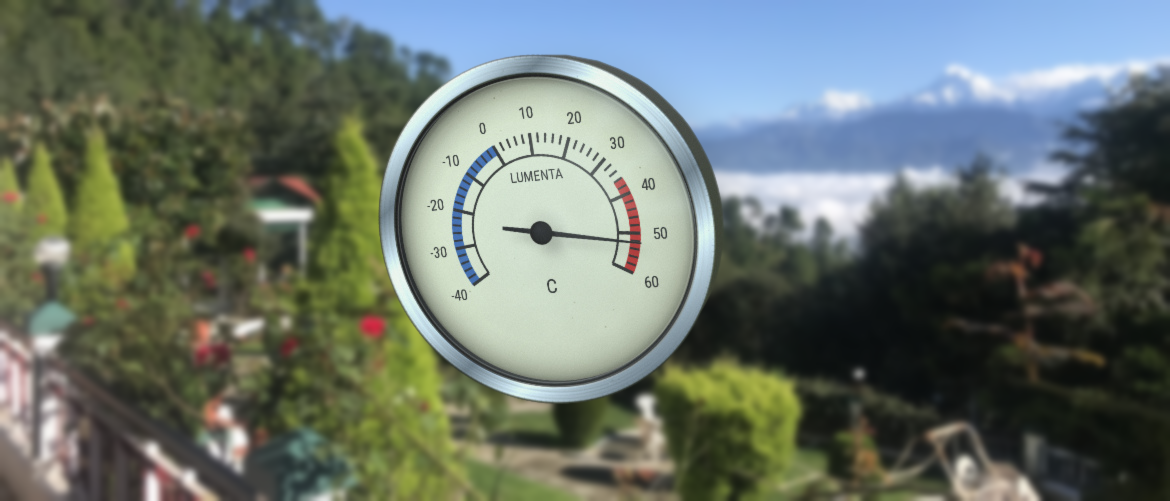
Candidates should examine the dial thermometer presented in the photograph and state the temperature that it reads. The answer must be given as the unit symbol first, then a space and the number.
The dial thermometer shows °C 52
